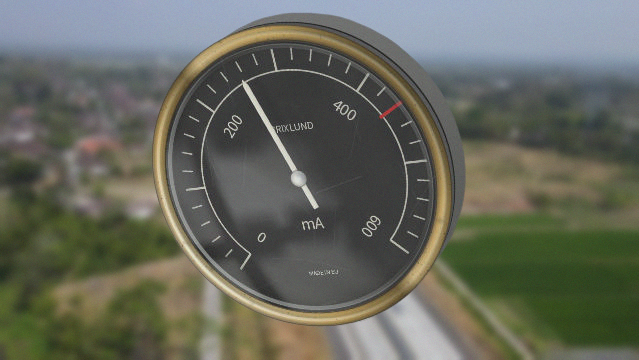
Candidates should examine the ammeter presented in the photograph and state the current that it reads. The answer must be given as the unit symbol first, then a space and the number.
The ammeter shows mA 260
